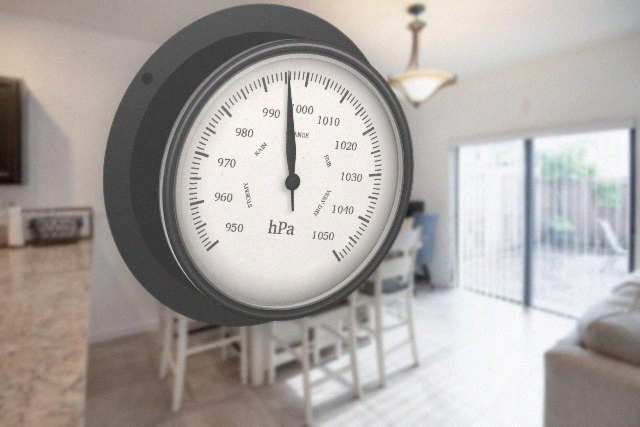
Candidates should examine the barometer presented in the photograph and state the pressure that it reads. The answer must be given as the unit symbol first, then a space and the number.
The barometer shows hPa 995
